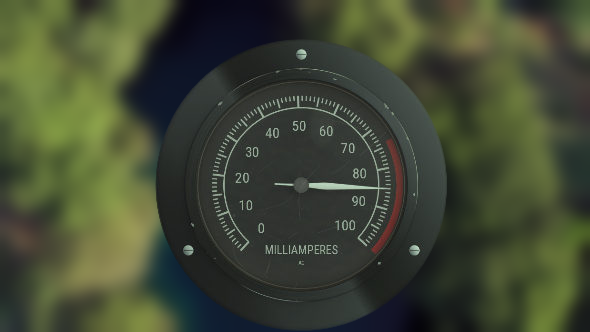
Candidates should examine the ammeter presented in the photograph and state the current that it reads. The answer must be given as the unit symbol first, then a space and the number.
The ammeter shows mA 85
